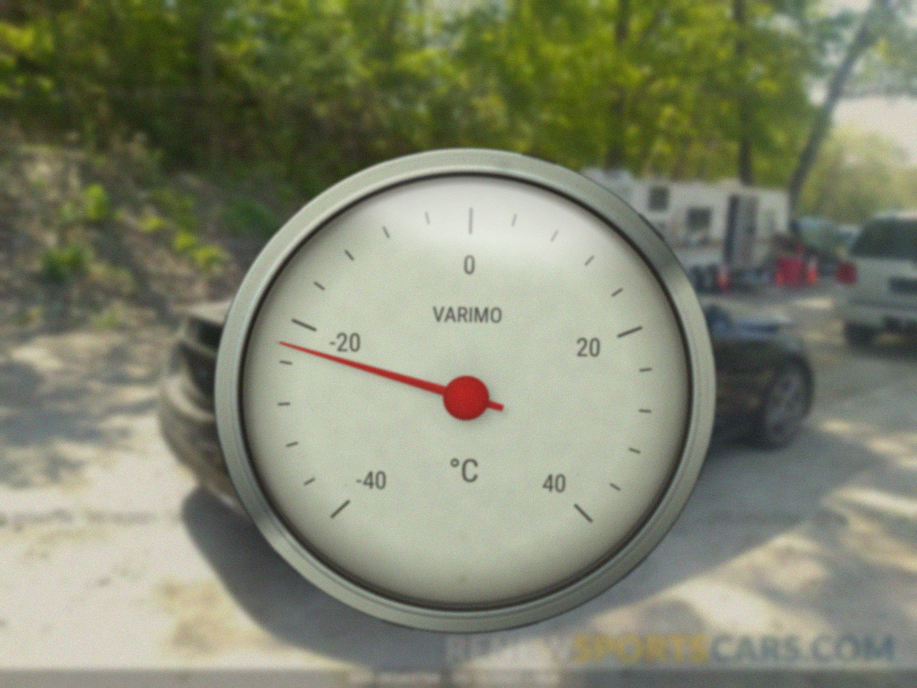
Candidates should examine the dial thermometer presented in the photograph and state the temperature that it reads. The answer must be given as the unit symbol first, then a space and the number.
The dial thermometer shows °C -22
